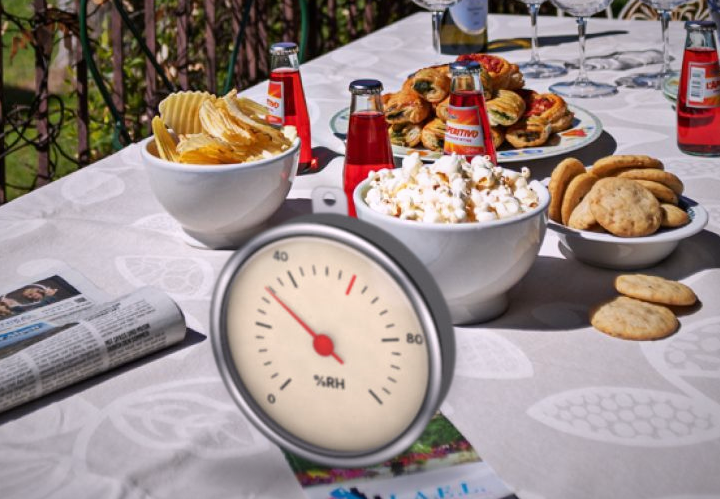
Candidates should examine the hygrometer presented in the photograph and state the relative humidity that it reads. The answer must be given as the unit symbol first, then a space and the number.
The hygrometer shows % 32
